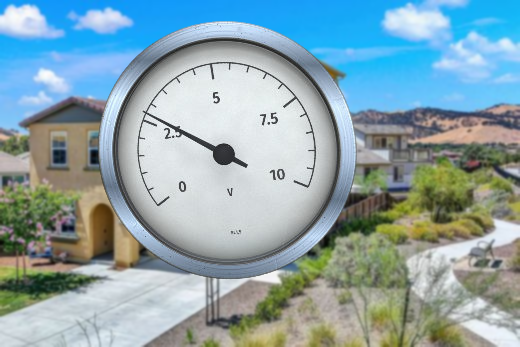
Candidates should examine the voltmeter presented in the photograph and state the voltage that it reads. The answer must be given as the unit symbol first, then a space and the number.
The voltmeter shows V 2.75
